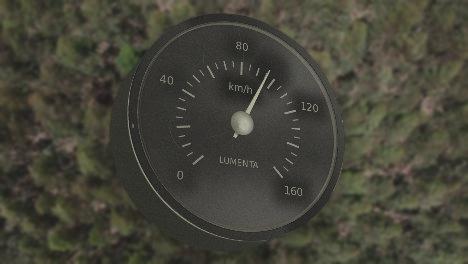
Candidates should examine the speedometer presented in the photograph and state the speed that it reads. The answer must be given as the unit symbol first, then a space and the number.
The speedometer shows km/h 95
